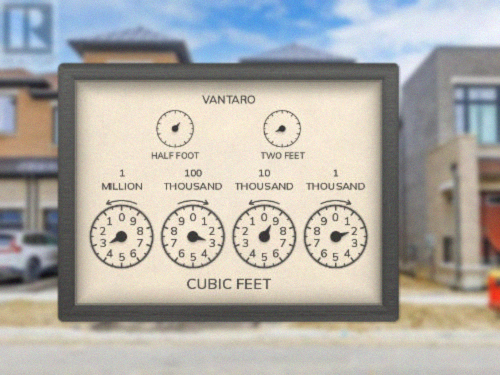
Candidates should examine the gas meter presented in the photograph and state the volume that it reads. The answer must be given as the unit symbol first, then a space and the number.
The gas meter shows ft³ 329200
